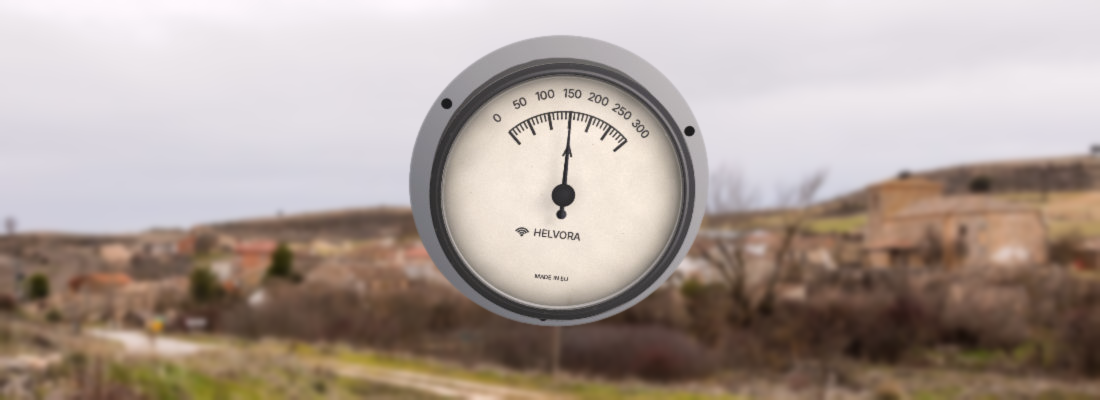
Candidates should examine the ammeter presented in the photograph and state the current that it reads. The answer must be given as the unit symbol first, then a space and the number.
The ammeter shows A 150
